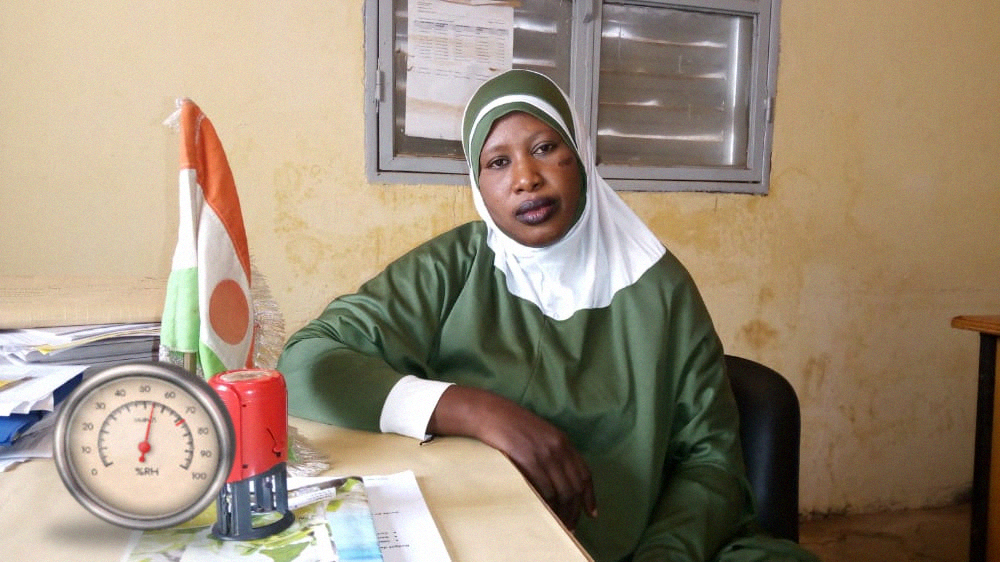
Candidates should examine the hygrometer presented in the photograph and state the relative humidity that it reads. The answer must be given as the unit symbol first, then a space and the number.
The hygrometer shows % 55
